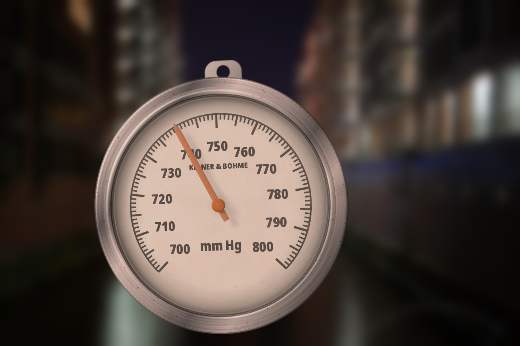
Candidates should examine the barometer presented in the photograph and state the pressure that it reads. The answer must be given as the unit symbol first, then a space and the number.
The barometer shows mmHg 740
